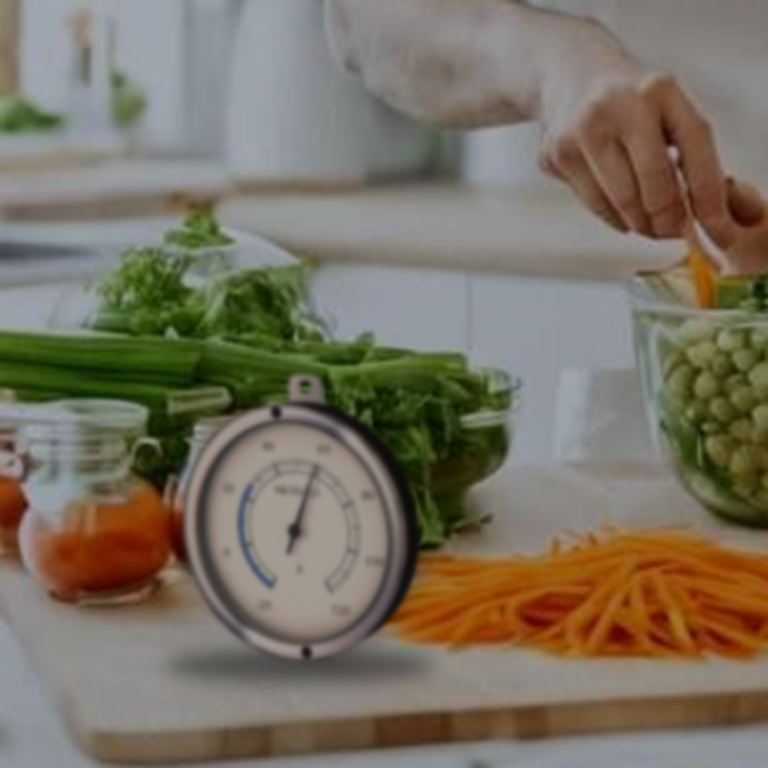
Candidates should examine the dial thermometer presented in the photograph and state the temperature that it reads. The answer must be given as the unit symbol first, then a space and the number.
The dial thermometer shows °F 60
